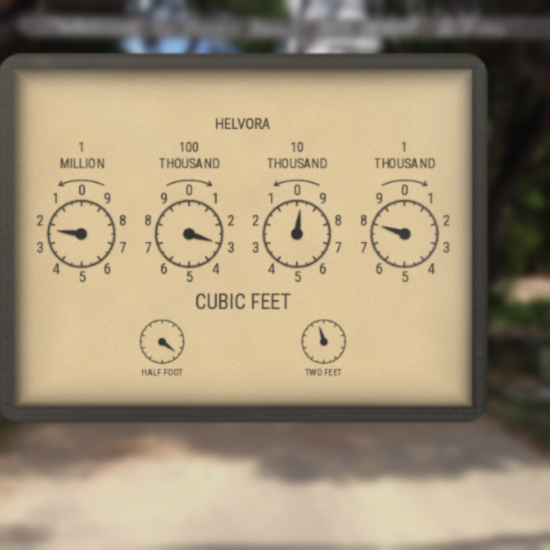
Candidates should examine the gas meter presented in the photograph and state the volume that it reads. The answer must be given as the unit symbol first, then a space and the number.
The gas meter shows ft³ 229800
